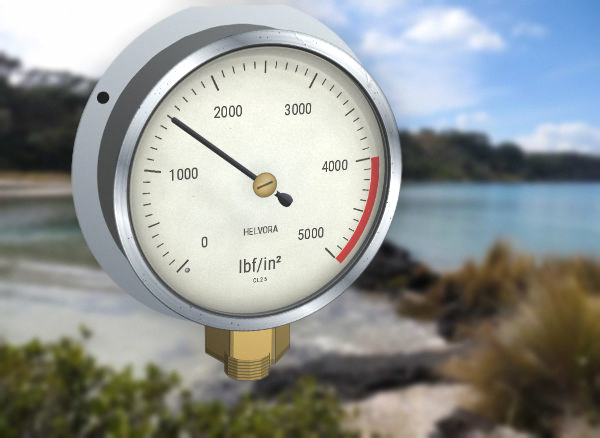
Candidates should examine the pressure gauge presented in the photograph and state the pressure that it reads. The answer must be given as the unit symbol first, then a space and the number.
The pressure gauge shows psi 1500
